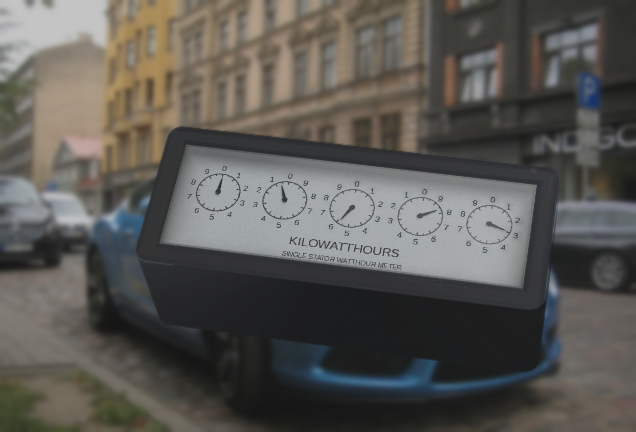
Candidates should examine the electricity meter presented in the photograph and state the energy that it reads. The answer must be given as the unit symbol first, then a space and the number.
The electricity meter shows kWh 583
